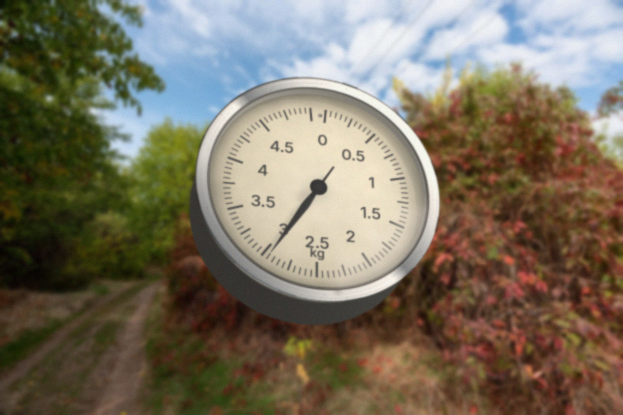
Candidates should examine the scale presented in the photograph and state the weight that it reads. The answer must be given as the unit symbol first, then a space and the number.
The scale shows kg 2.95
